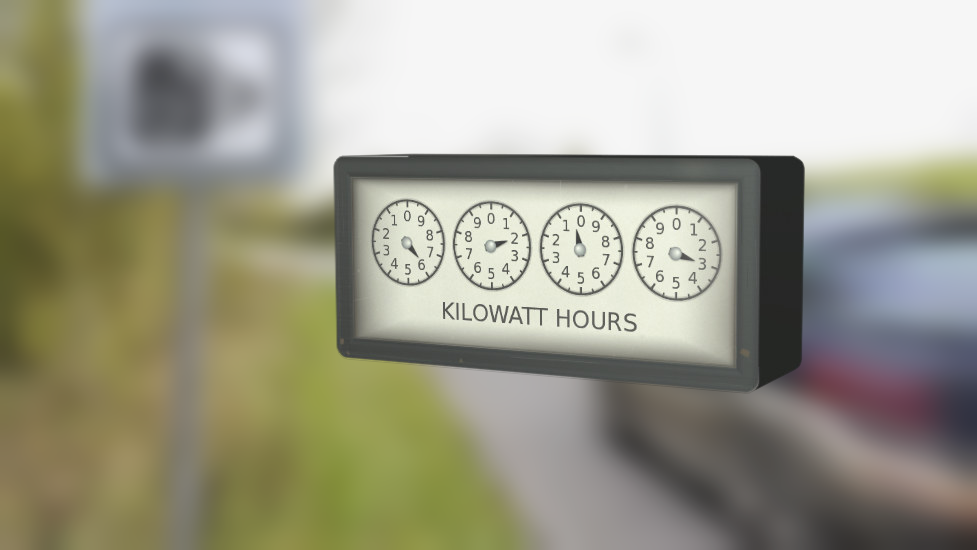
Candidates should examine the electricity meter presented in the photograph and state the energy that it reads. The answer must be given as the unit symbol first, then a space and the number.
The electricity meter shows kWh 6203
